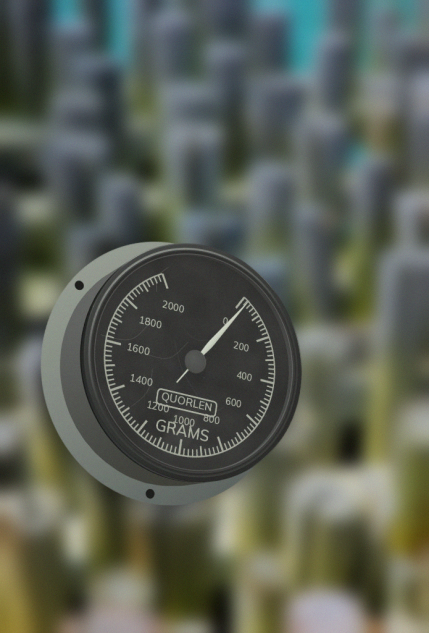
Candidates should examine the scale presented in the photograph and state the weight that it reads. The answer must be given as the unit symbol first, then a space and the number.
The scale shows g 20
